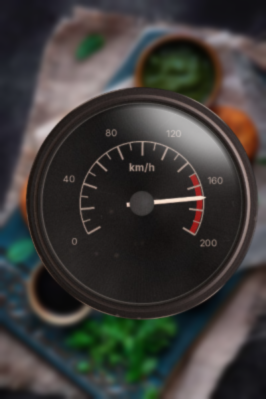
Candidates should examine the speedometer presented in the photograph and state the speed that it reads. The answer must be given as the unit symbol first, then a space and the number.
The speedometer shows km/h 170
